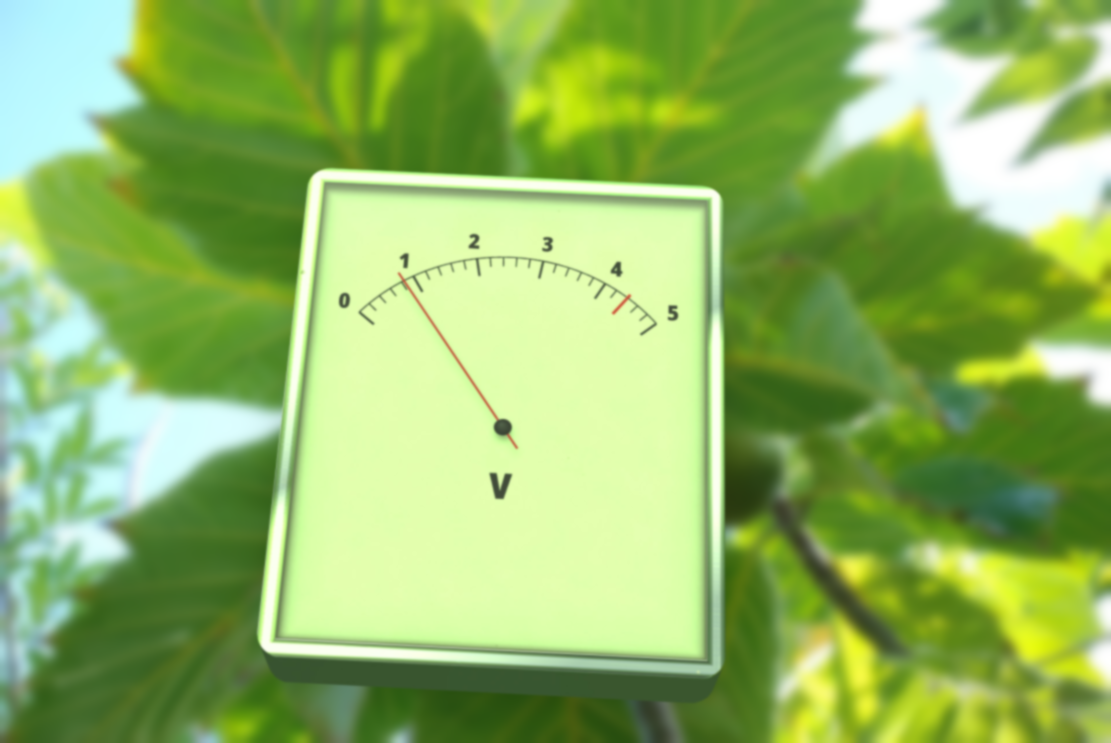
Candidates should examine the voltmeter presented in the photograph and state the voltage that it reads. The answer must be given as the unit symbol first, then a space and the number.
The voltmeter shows V 0.8
